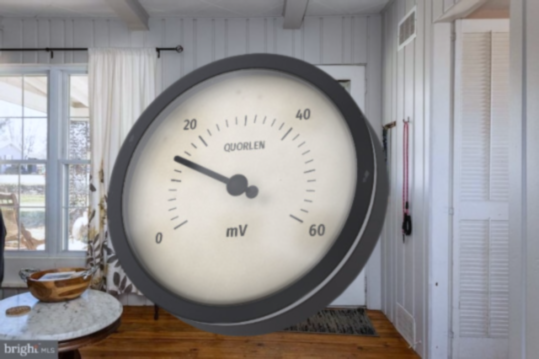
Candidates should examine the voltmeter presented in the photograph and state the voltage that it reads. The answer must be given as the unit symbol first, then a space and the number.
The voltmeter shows mV 14
